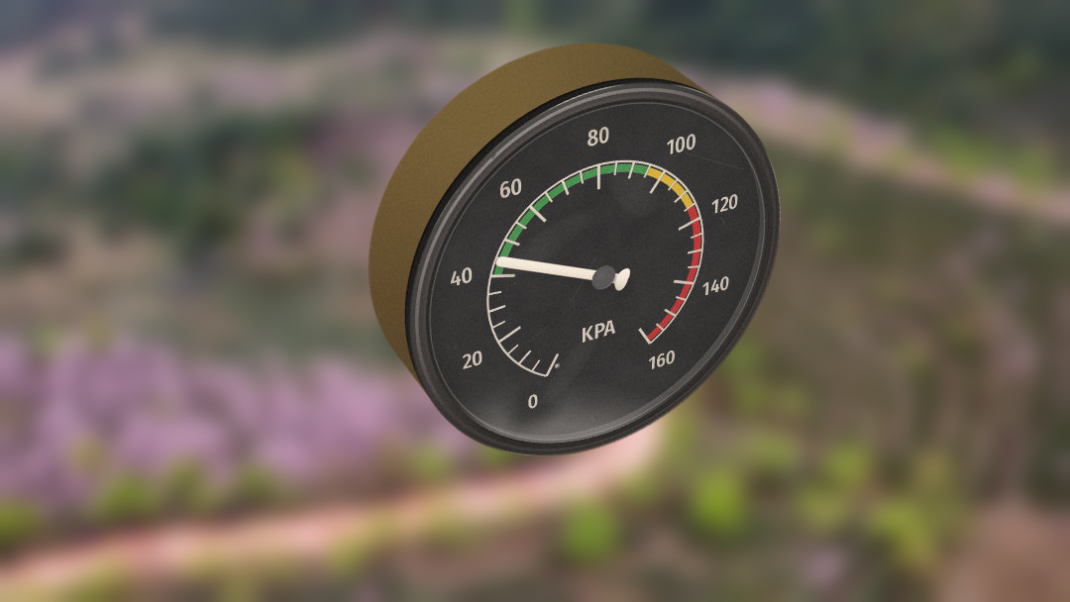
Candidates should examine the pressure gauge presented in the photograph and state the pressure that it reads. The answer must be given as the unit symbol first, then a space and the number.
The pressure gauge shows kPa 45
